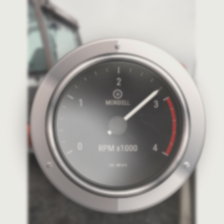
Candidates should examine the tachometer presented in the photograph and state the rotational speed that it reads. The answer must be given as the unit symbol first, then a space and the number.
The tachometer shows rpm 2800
